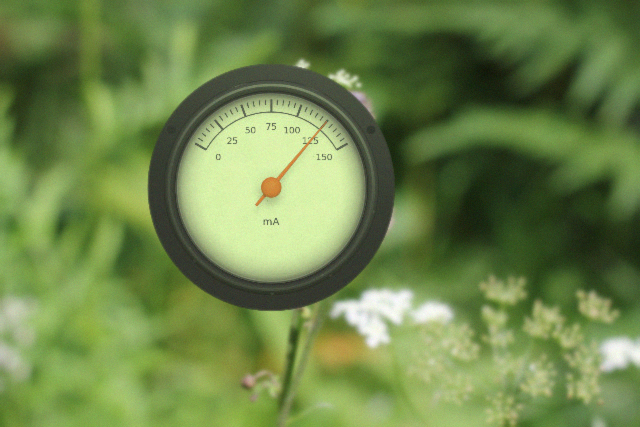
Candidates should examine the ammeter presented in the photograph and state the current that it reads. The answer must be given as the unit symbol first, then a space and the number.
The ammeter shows mA 125
